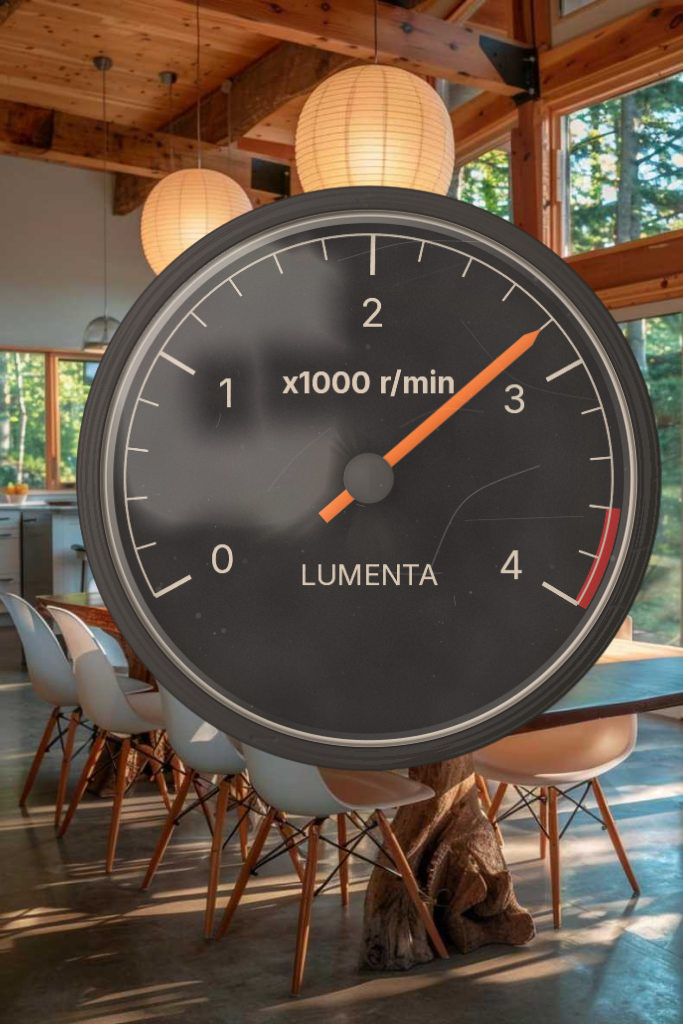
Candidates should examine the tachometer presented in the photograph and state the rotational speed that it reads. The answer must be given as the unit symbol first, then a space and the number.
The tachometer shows rpm 2800
